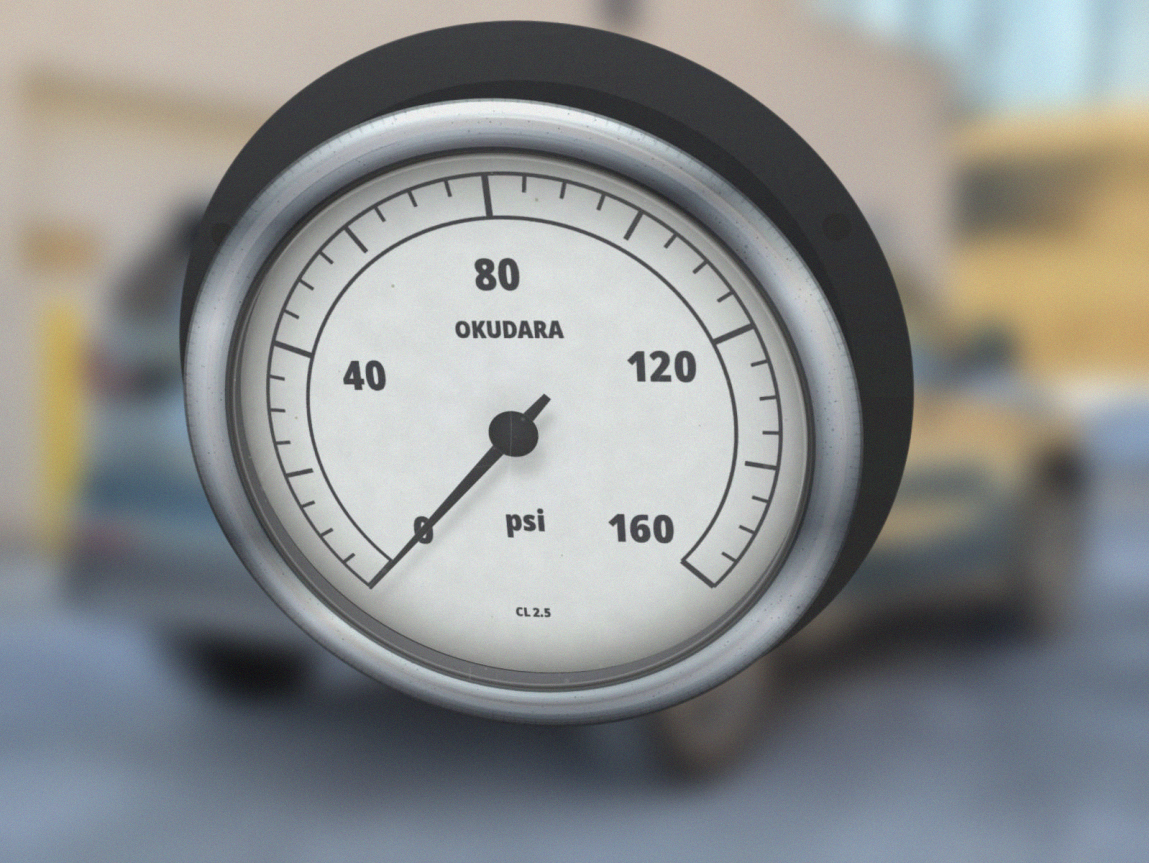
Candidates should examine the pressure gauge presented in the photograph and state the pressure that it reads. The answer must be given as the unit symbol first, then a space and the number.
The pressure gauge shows psi 0
